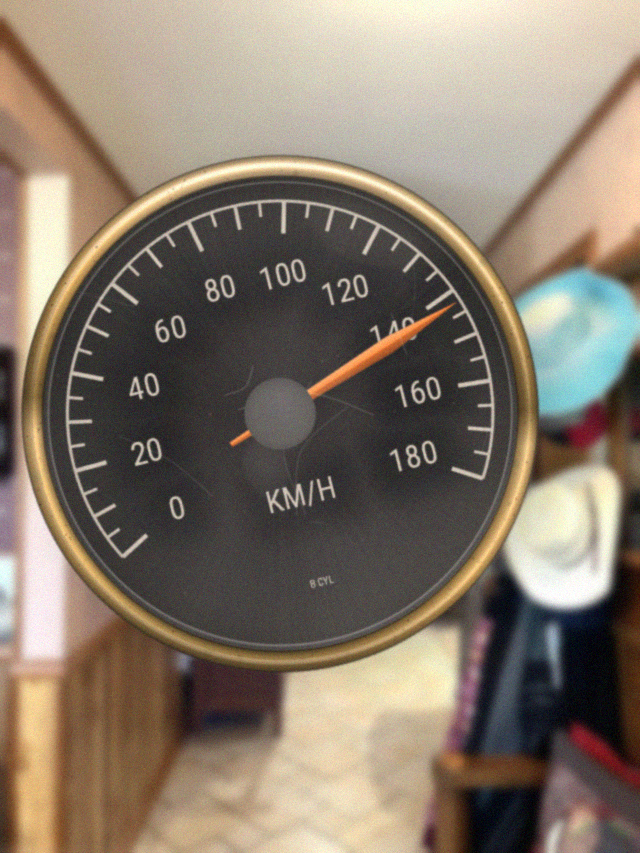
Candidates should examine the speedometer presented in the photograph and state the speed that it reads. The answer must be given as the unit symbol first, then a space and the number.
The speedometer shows km/h 142.5
